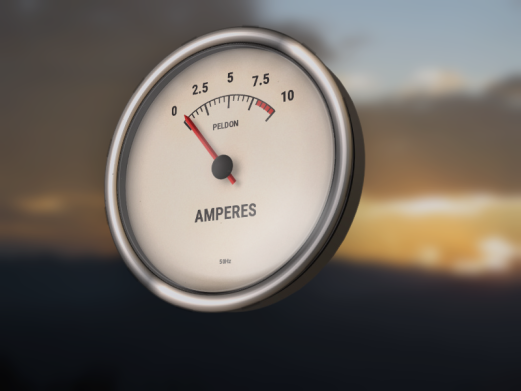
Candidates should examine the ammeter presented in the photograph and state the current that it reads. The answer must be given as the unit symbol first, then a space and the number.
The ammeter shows A 0.5
